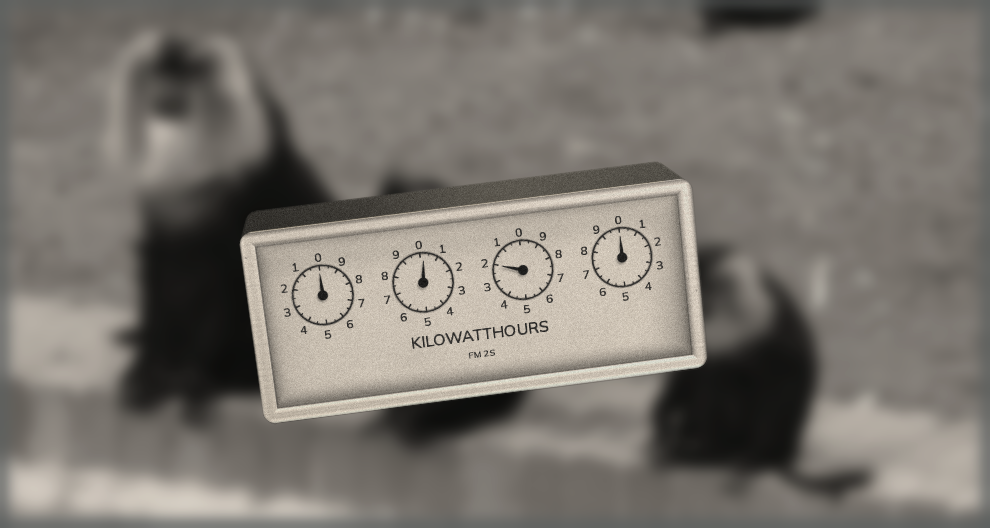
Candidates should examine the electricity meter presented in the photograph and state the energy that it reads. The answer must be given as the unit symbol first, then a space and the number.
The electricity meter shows kWh 20
